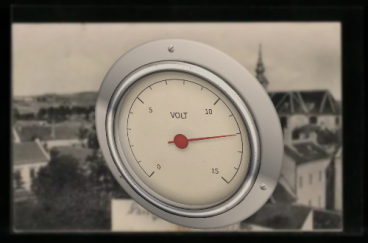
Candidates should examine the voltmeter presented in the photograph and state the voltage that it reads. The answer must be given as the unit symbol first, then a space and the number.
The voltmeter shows V 12
